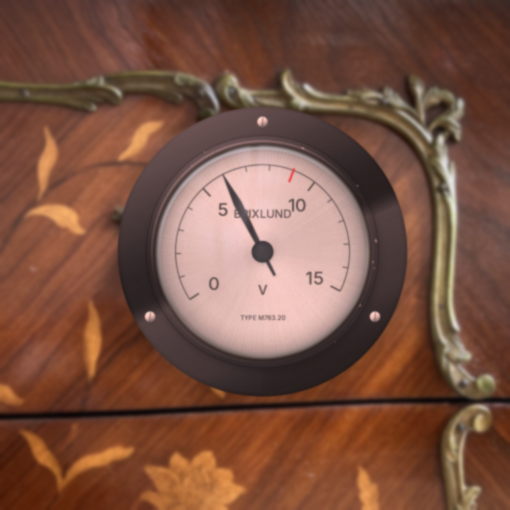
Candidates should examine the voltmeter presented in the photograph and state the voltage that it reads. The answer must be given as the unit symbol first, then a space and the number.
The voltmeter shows V 6
